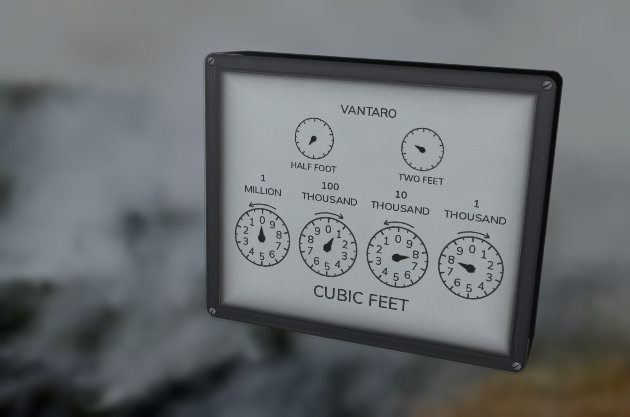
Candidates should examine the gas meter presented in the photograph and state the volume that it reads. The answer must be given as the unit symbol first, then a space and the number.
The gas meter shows ft³ 7800
